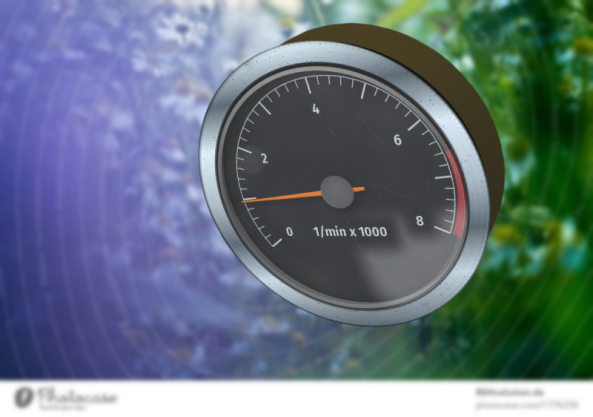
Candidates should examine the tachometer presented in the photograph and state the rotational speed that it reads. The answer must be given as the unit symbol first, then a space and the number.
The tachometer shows rpm 1000
